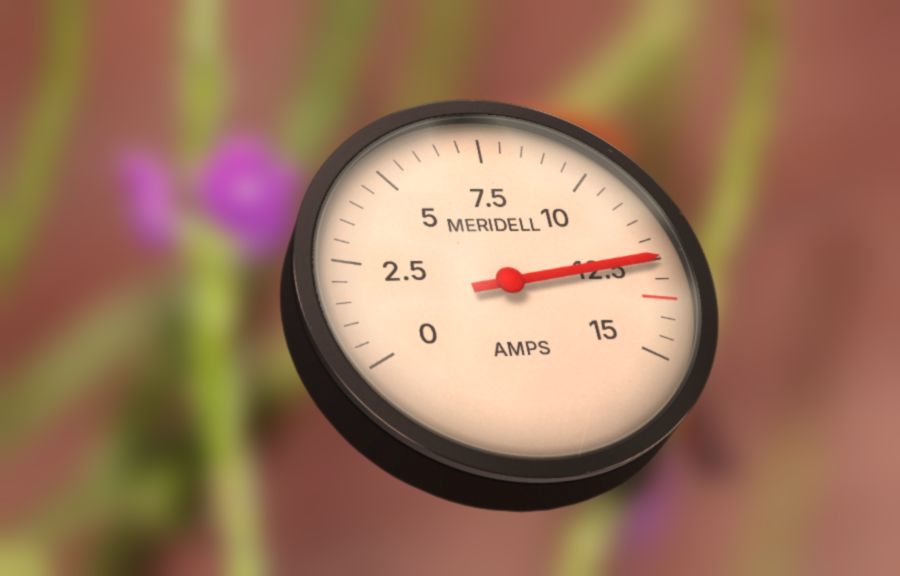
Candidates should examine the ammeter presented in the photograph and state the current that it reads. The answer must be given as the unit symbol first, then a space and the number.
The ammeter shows A 12.5
